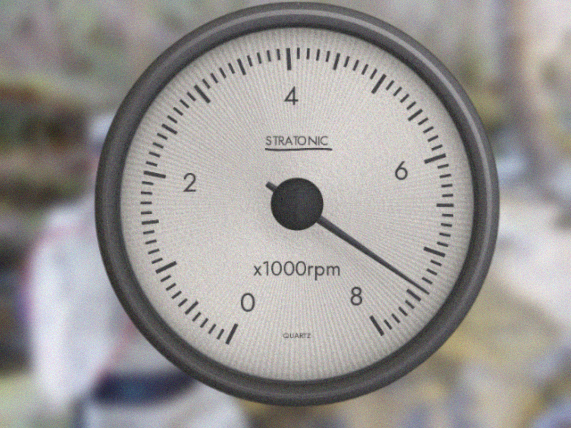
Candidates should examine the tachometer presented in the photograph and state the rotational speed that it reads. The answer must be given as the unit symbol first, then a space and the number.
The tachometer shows rpm 7400
